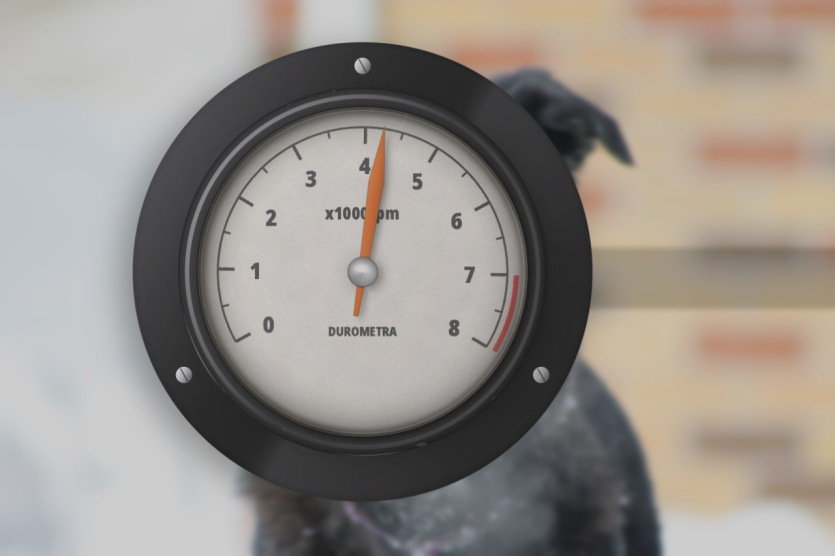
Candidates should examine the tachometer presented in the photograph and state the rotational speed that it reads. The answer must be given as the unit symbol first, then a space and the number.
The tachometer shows rpm 4250
